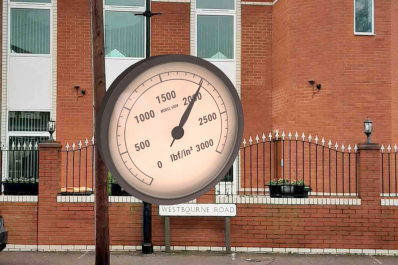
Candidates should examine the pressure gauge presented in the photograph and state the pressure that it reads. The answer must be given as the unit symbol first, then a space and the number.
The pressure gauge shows psi 2000
